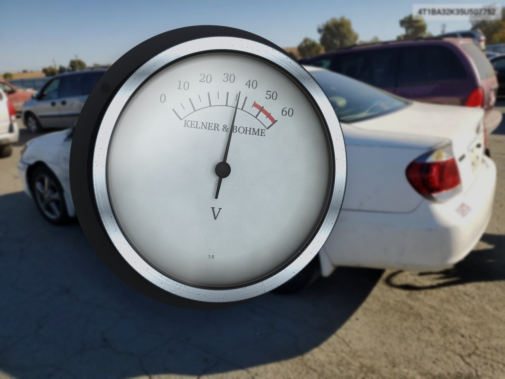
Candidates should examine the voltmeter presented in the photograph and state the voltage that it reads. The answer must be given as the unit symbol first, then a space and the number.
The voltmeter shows V 35
